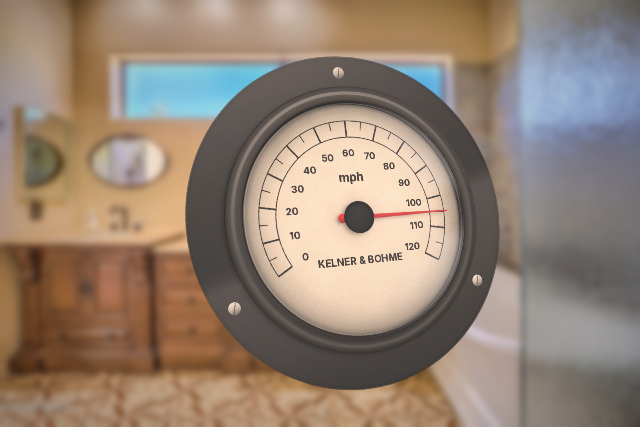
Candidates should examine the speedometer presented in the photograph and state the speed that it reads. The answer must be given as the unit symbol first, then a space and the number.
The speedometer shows mph 105
